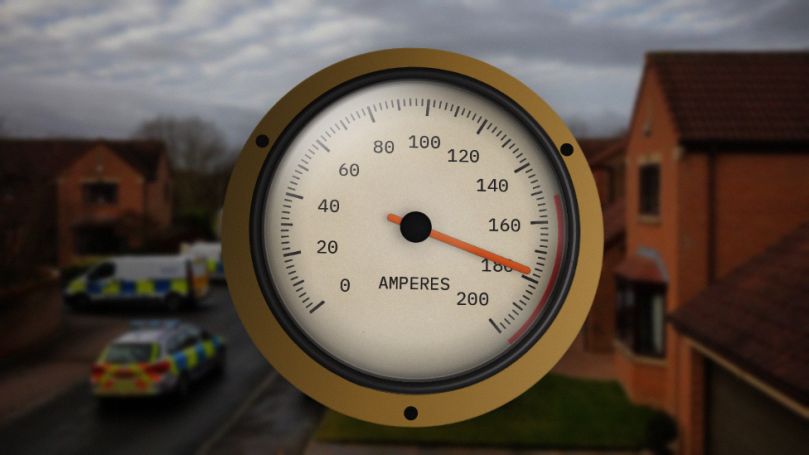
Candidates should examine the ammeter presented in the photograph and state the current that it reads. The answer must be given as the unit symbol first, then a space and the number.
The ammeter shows A 178
